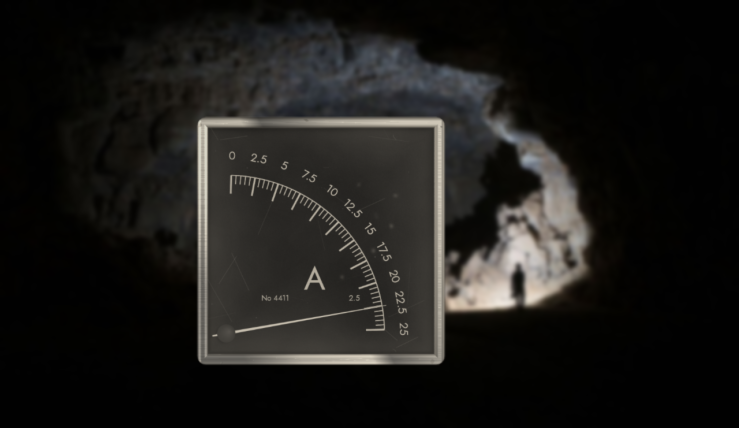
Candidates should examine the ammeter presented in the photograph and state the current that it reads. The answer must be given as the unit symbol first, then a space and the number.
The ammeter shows A 22.5
